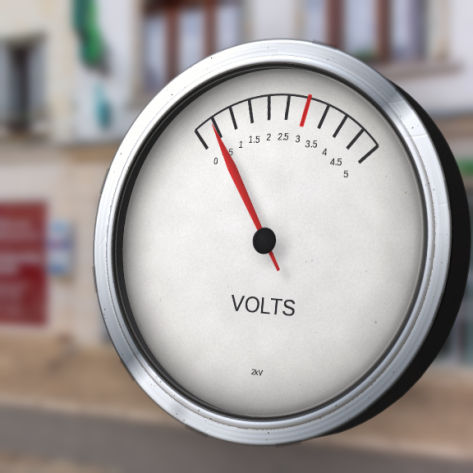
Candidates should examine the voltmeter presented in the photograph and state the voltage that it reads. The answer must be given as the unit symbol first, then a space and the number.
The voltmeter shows V 0.5
